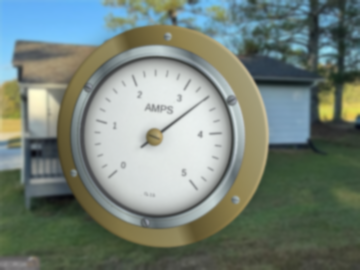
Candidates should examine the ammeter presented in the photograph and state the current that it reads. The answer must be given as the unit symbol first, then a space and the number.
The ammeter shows A 3.4
